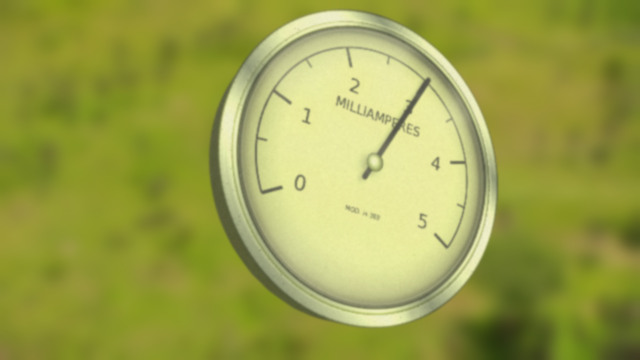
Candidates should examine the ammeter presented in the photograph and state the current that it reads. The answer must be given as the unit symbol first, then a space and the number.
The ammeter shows mA 3
